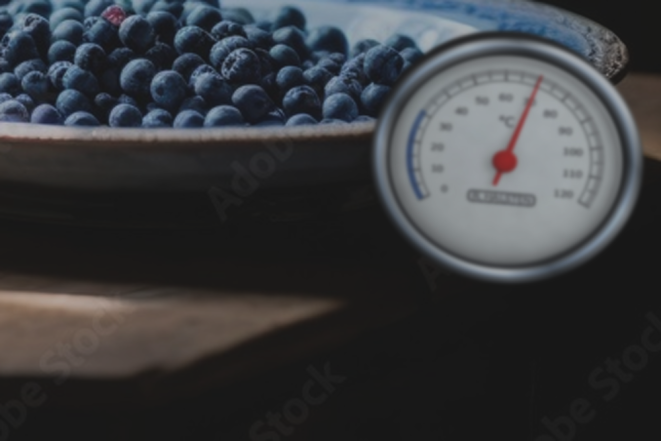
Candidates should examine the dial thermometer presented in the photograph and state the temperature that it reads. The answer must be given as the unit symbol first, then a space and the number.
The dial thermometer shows °C 70
